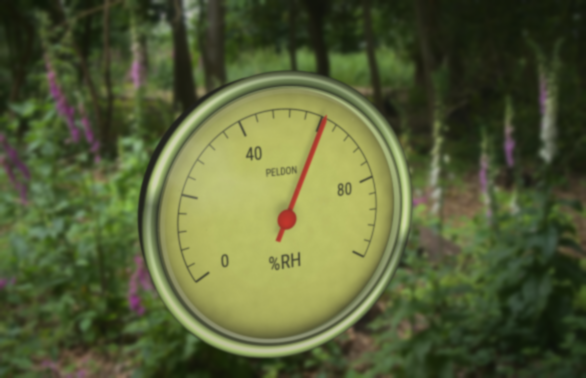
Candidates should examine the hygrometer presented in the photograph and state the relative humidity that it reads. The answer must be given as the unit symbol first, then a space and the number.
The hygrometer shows % 60
